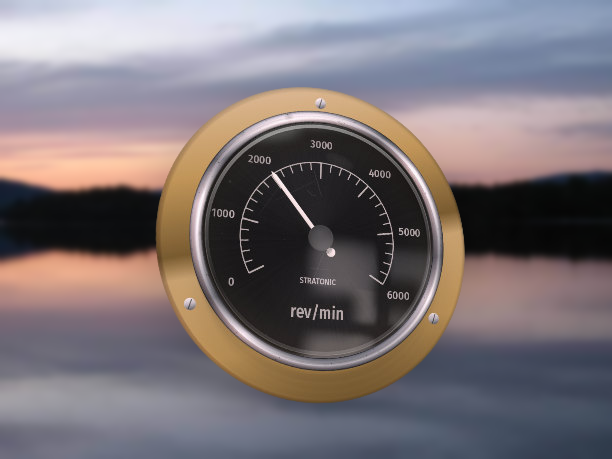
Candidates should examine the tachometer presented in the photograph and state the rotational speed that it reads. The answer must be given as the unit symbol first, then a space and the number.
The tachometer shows rpm 2000
